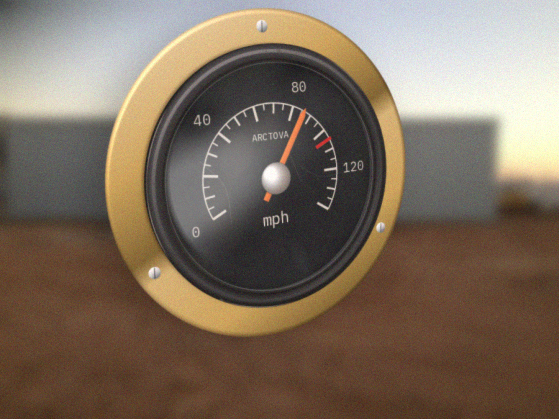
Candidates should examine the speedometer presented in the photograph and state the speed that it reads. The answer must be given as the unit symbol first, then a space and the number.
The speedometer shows mph 85
